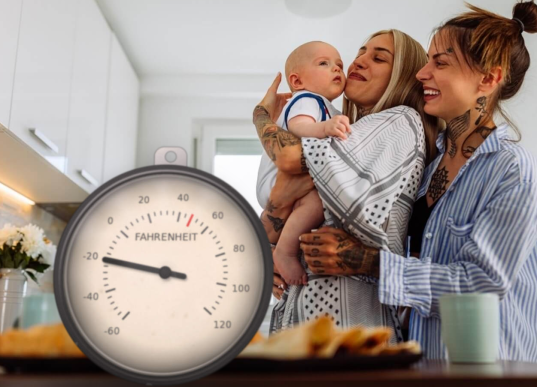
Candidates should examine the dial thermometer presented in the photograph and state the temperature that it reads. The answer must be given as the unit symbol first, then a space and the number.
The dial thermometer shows °F -20
